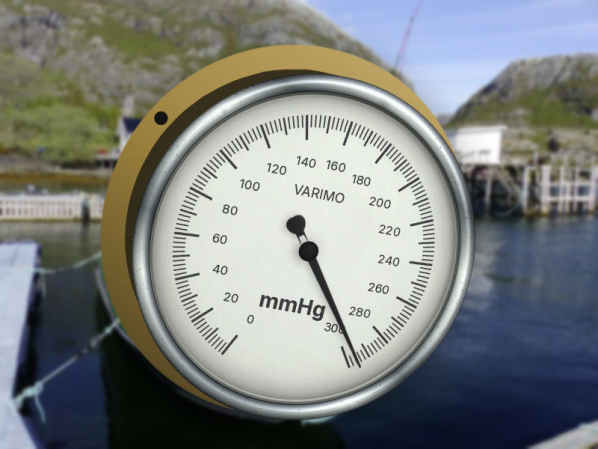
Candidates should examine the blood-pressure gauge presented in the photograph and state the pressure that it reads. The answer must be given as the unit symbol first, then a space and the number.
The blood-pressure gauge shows mmHg 296
